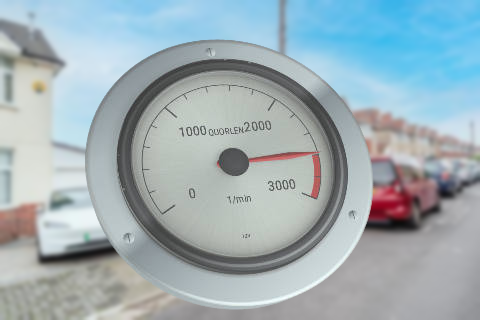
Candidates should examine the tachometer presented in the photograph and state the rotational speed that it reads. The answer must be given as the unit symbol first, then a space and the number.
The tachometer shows rpm 2600
